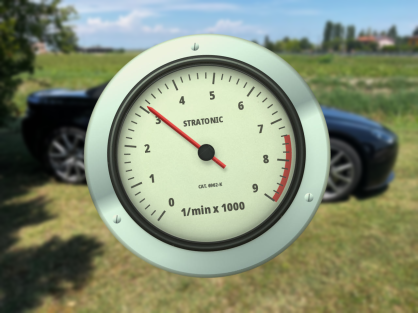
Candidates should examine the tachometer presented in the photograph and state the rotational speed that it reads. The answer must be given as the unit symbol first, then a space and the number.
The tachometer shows rpm 3100
